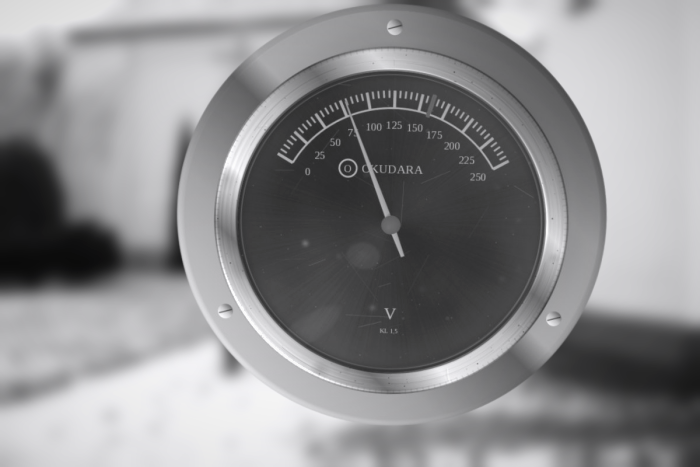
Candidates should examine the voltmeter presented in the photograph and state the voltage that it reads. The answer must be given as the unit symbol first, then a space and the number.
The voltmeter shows V 80
